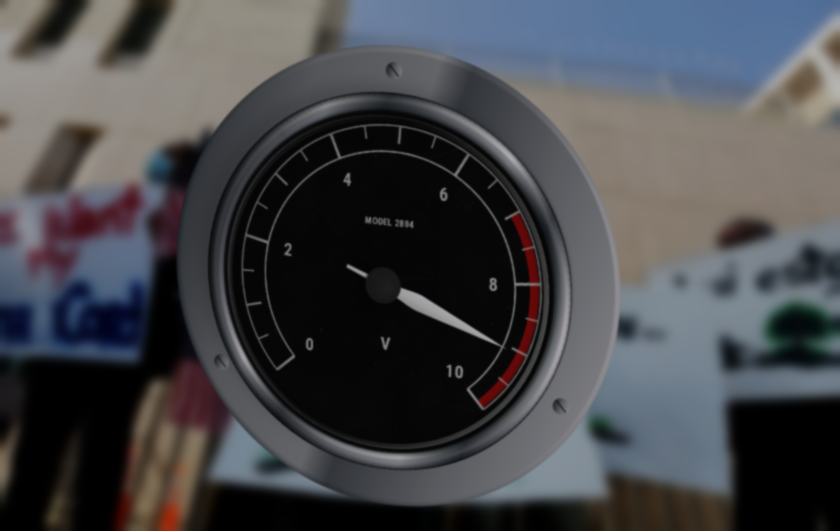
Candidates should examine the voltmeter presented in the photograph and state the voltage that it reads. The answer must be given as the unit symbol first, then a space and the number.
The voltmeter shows V 9
